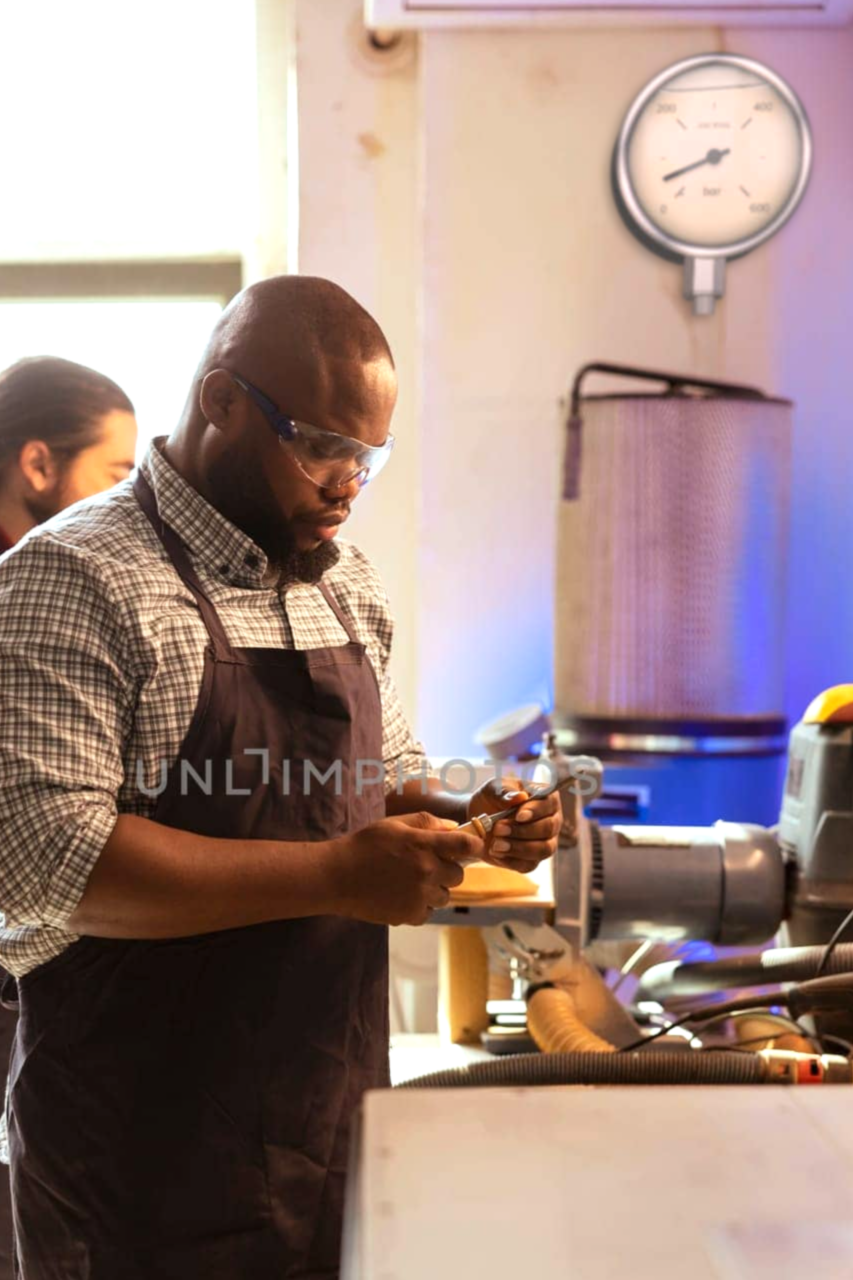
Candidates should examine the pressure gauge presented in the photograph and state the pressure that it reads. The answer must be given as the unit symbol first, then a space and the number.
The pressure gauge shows bar 50
